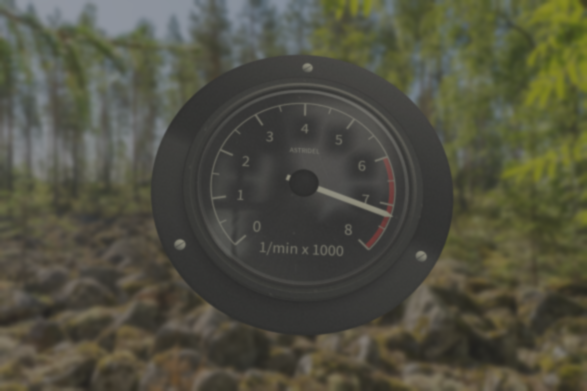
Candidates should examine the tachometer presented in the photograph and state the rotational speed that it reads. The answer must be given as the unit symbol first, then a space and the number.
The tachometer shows rpm 7250
